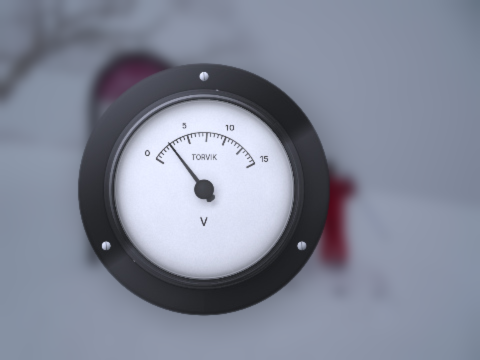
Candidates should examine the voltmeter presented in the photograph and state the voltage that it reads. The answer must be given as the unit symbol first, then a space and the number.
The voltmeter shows V 2.5
